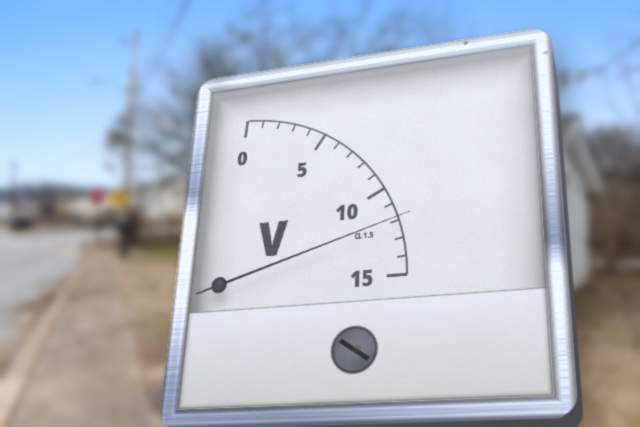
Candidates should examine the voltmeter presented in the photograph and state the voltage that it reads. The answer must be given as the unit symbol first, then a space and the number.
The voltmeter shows V 12
